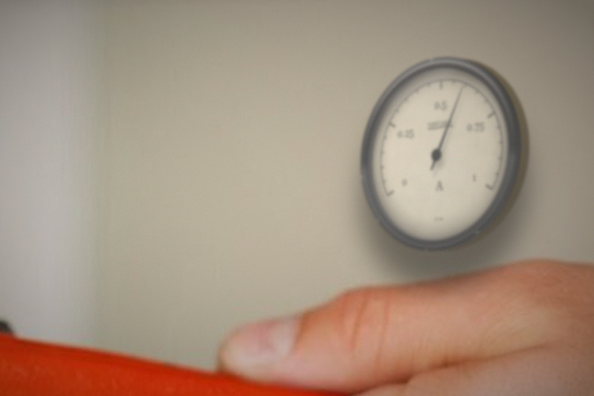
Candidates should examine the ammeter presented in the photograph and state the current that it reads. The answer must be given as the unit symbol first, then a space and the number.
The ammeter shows A 0.6
